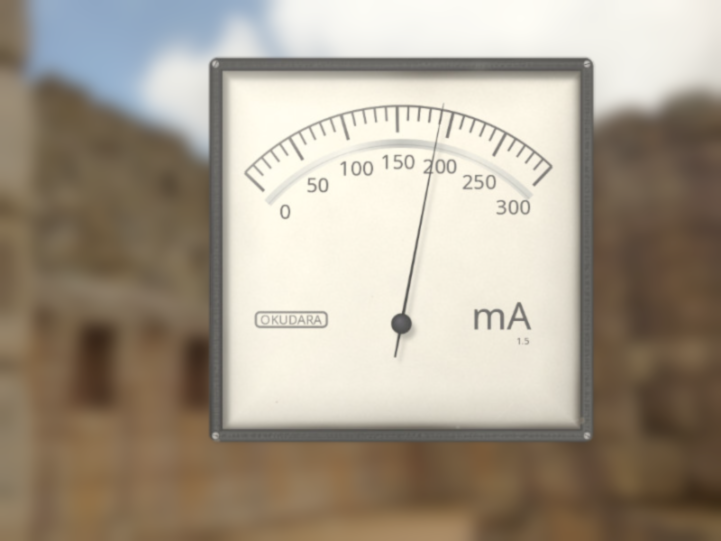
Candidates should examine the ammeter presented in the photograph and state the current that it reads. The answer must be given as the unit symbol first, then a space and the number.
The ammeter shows mA 190
